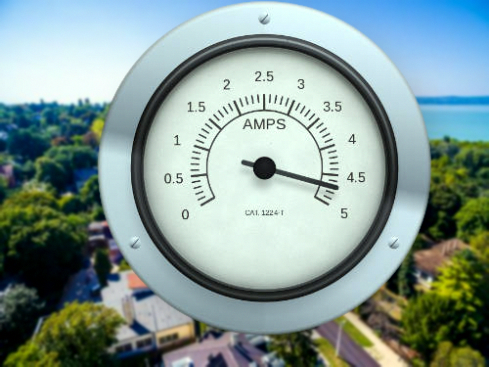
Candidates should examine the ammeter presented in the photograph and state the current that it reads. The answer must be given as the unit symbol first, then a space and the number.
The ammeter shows A 4.7
